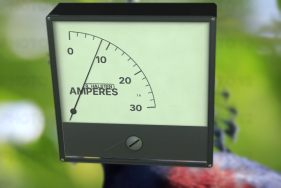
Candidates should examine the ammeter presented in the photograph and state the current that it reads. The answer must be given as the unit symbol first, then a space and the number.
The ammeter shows A 8
